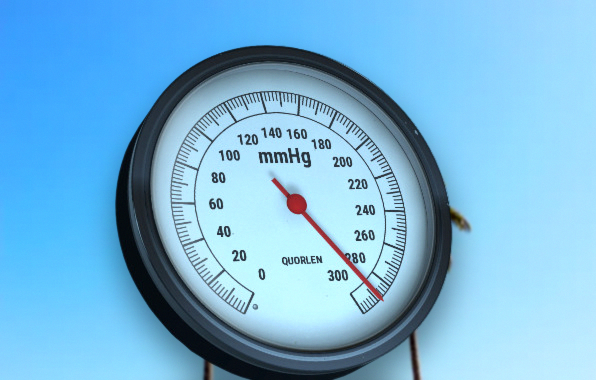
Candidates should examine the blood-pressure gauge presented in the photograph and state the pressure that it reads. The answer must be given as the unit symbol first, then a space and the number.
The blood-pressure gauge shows mmHg 290
